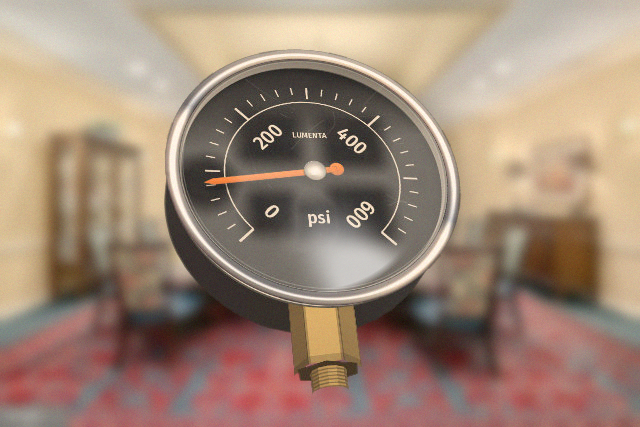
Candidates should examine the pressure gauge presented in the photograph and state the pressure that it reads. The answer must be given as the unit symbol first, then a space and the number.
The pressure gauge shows psi 80
